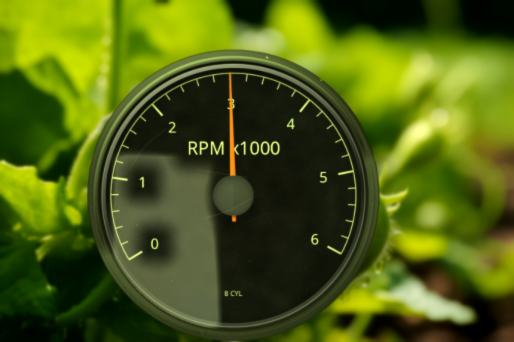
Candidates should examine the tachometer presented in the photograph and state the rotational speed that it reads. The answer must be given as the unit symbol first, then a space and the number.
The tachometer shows rpm 3000
